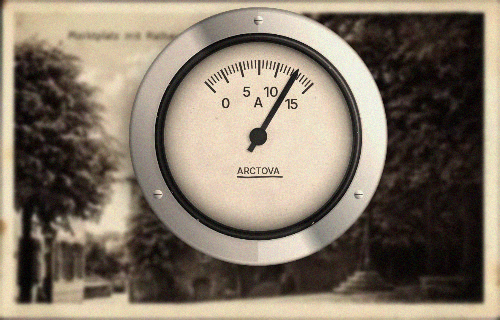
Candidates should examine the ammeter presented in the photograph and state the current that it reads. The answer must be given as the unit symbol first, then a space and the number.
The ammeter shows A 12.5
